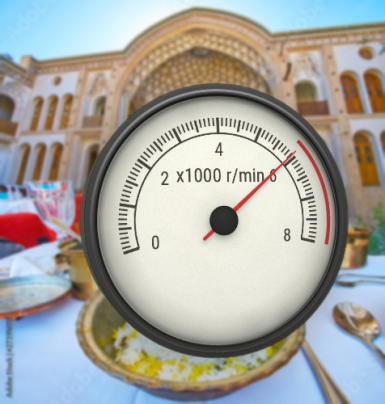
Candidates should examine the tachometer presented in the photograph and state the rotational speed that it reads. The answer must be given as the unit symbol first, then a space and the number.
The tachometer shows rpm 5900
